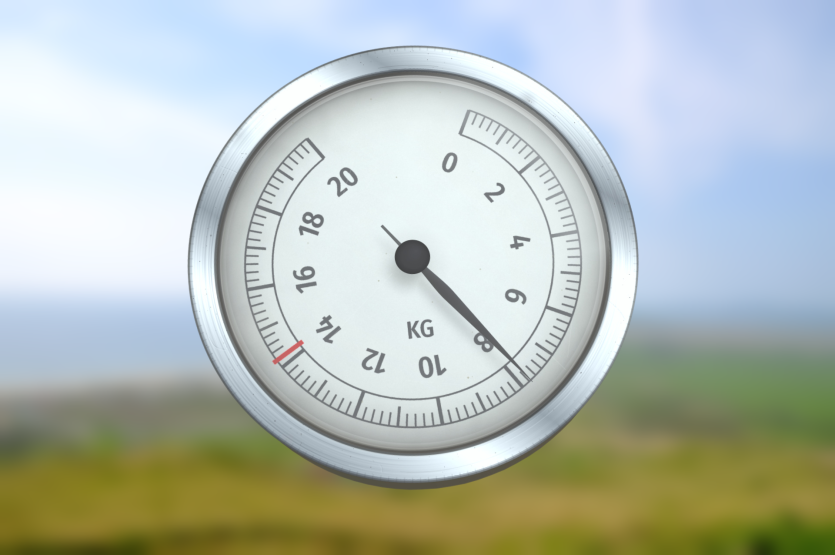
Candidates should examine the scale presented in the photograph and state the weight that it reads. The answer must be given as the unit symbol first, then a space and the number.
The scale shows kg 7.8
